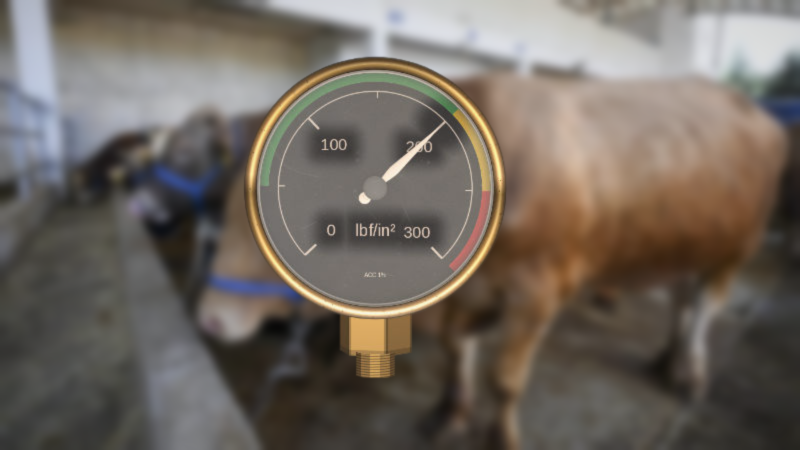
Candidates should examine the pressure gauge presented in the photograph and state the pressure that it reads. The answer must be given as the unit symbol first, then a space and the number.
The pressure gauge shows psi 200
